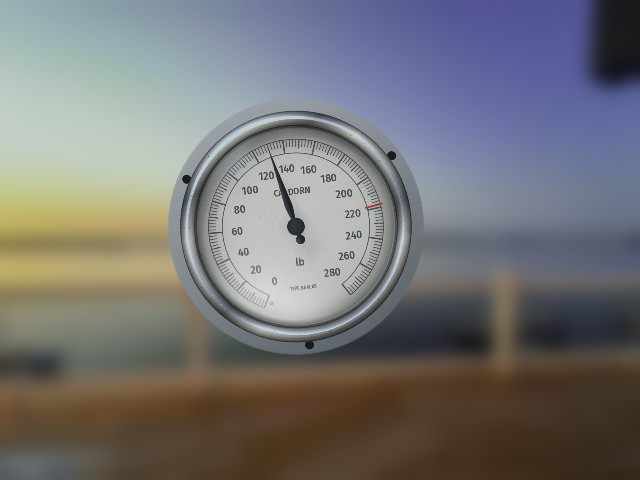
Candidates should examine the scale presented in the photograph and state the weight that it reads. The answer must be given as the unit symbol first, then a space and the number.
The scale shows lb 130
